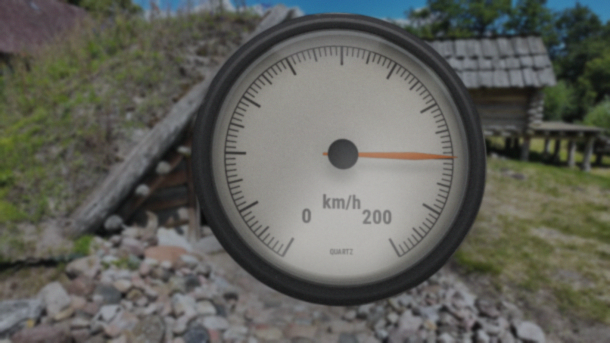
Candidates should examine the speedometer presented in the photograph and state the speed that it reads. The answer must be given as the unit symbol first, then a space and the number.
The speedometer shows km/h 160
